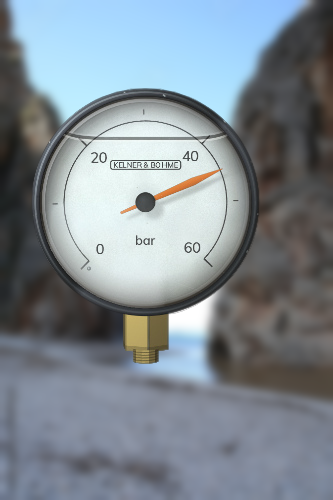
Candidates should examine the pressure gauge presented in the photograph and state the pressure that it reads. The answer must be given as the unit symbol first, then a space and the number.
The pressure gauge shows bar 45
